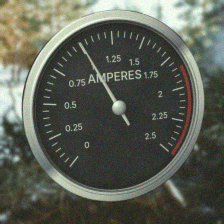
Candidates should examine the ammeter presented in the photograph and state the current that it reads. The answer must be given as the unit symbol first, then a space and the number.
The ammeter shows A 1
